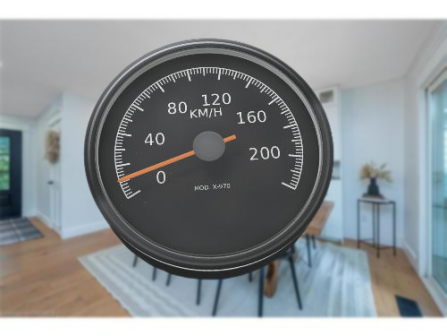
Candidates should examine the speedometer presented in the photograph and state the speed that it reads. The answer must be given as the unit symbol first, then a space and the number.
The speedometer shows km/h 10
